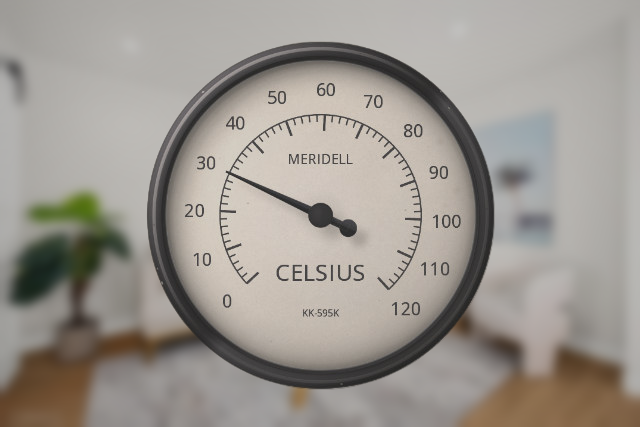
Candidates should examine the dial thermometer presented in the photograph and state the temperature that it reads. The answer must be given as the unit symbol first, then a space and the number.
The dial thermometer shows °C 30
